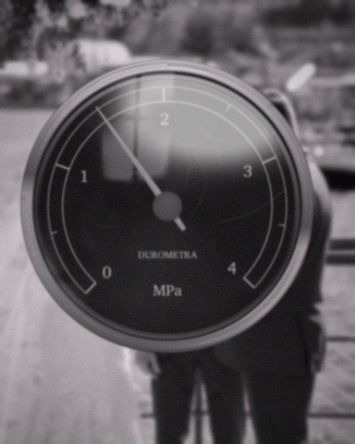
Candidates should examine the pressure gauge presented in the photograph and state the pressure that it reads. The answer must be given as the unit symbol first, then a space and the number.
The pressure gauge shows MPa 1.5
